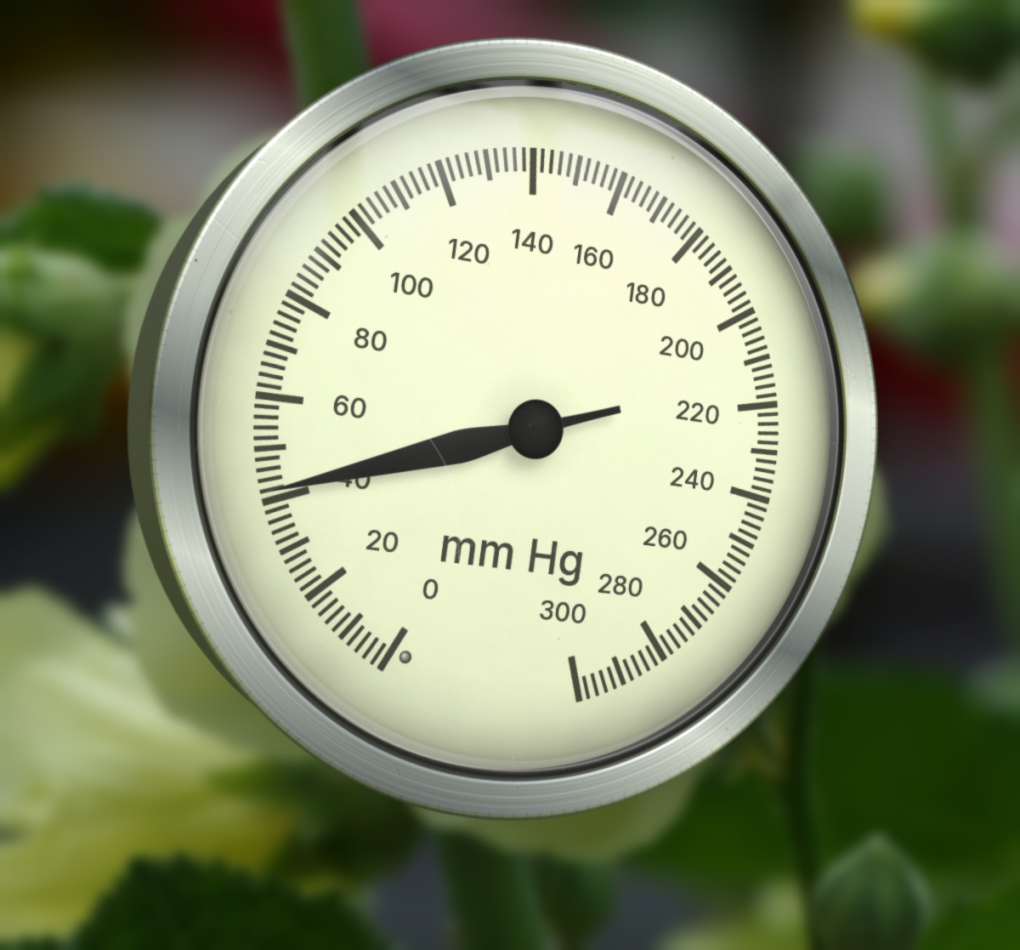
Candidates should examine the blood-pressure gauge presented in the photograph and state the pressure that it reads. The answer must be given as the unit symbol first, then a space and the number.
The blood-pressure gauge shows mmHg 42
